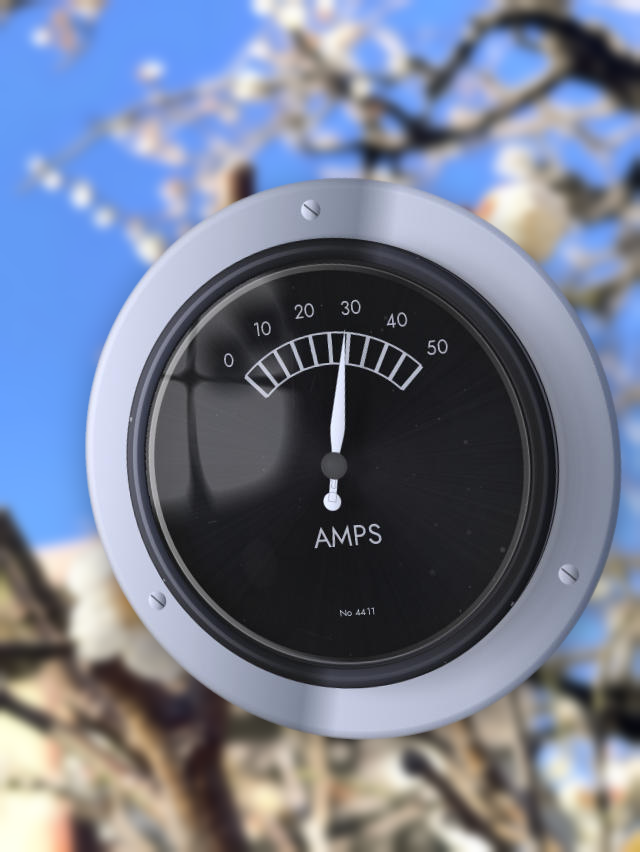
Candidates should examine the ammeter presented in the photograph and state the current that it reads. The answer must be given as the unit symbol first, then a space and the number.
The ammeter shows A 30
